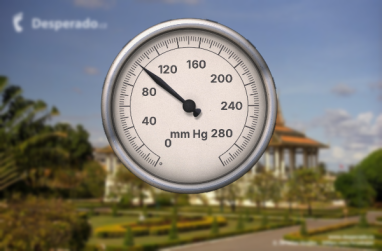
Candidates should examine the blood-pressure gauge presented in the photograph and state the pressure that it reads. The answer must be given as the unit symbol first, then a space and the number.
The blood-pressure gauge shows mmHg 100
